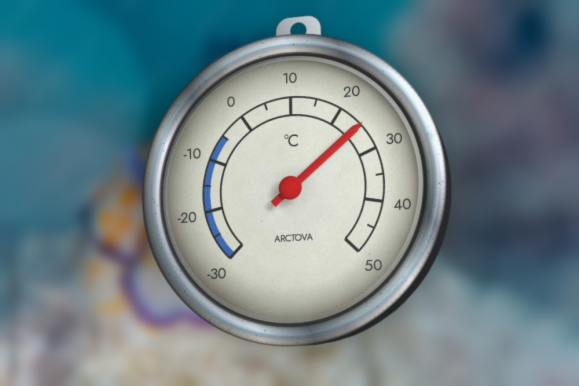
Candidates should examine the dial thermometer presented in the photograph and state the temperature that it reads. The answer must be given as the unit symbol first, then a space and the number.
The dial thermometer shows °C 25
